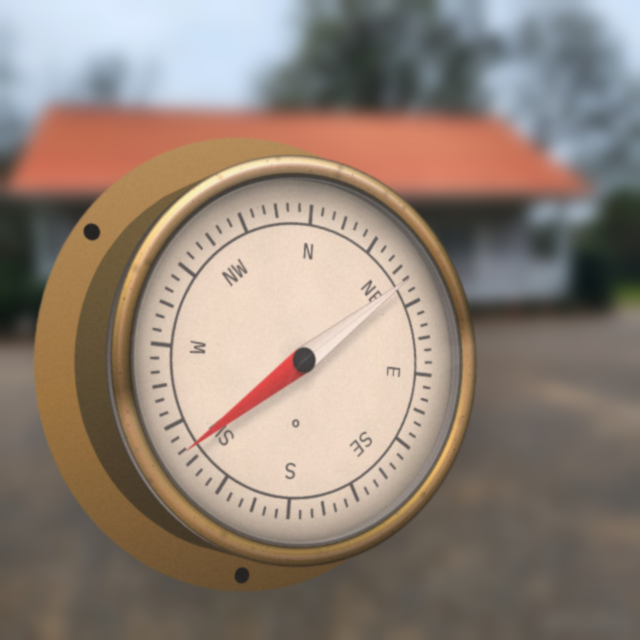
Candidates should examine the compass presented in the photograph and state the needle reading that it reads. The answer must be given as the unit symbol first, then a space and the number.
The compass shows ° 230
